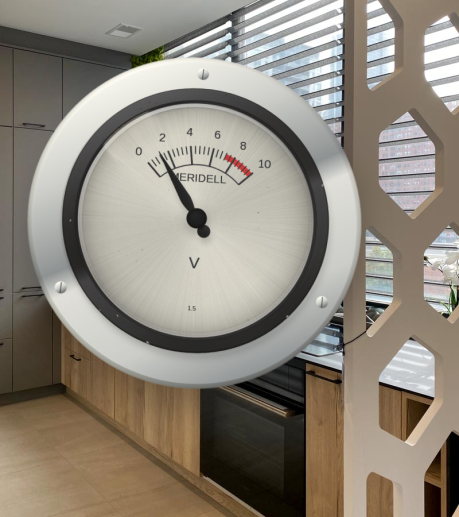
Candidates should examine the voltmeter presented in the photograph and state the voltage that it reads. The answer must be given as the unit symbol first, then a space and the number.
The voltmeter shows V 1.2
